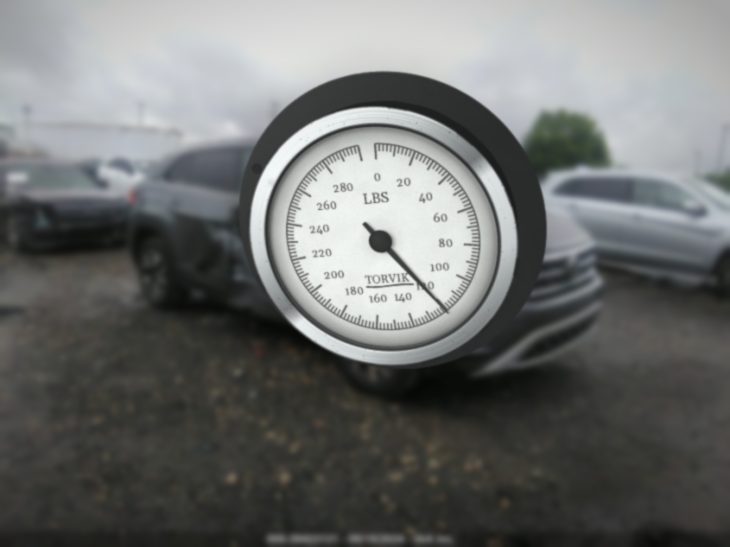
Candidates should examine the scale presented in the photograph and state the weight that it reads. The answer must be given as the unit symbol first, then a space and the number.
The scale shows lb 120
